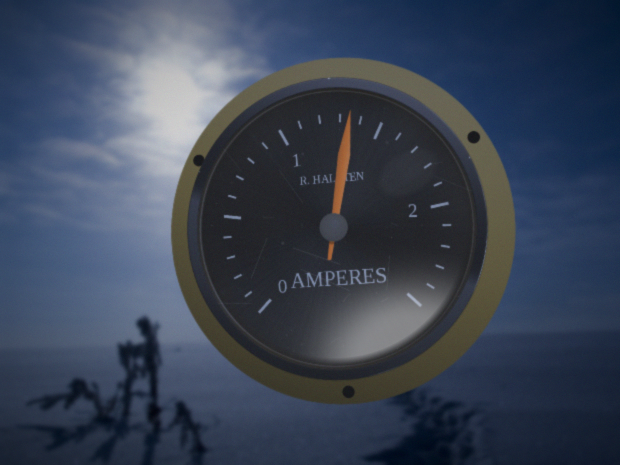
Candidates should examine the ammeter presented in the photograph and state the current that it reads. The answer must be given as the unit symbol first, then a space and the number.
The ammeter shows A 1.35
